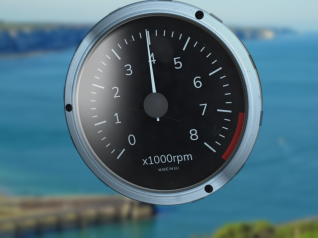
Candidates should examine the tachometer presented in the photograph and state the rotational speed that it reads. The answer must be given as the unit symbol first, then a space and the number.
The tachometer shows rpm 4000
